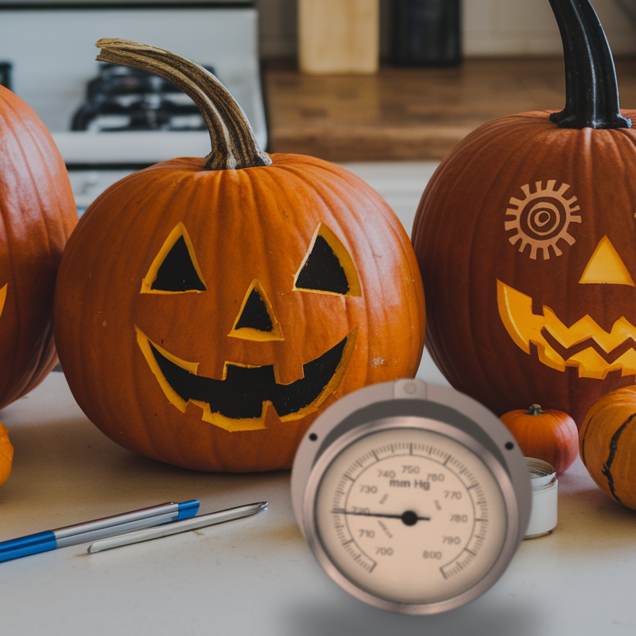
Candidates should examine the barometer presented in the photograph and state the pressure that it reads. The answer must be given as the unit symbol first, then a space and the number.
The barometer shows mmHg 720
